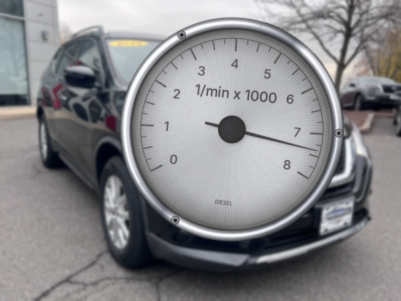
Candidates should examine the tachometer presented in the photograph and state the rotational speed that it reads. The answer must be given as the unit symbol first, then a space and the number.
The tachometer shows rpm 7375
